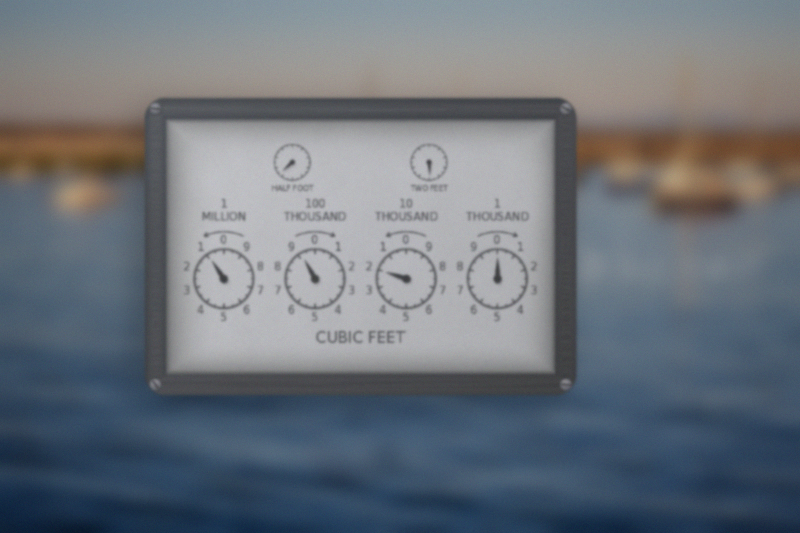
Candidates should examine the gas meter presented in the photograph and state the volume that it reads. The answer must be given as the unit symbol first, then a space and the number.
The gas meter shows ft³ 92000
